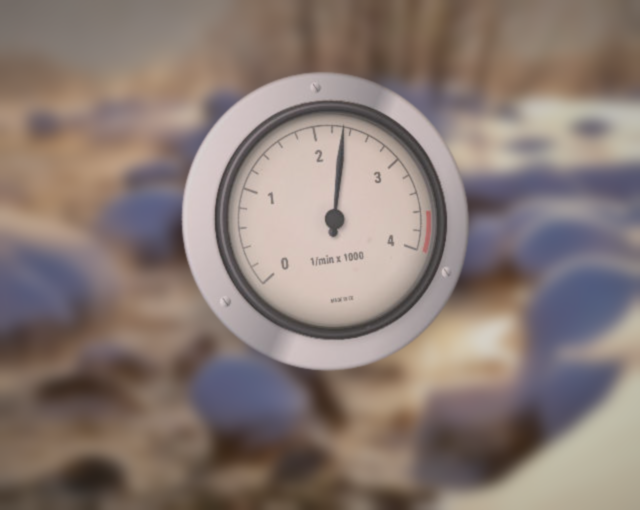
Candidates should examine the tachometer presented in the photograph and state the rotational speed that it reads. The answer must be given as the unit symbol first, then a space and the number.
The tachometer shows rpm 2300
